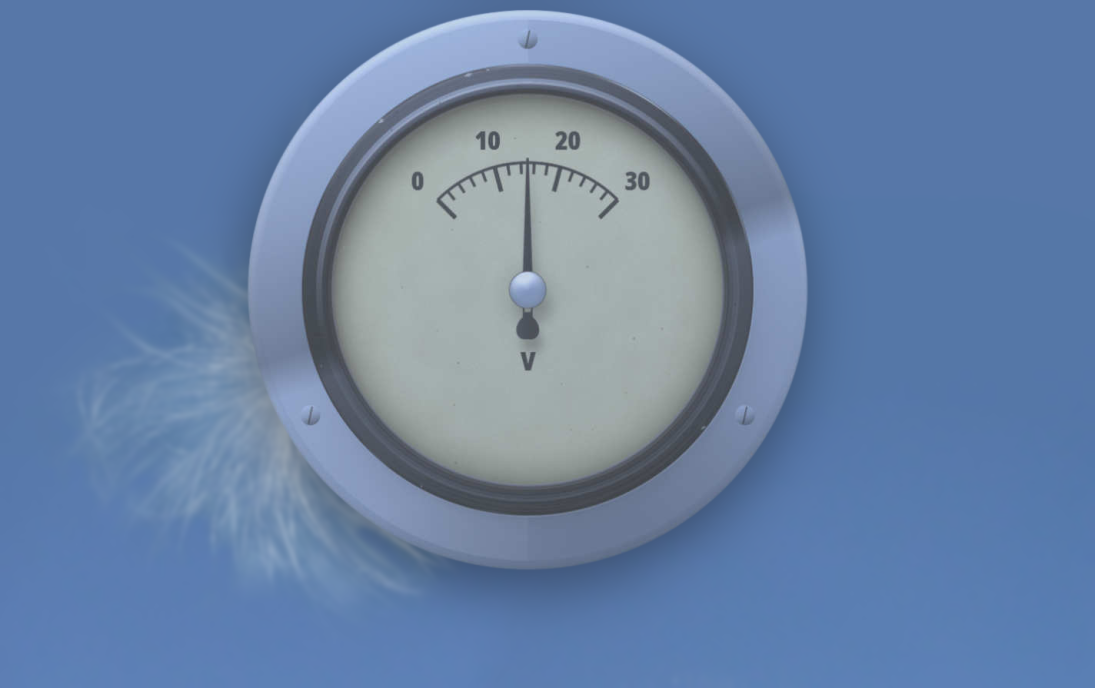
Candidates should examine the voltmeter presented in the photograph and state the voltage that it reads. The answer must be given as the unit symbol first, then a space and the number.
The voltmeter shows V 15
